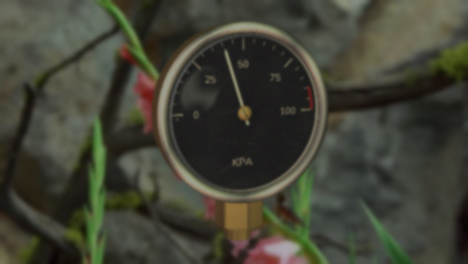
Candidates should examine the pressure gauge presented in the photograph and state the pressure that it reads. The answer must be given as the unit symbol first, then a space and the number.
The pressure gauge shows kPa 40
